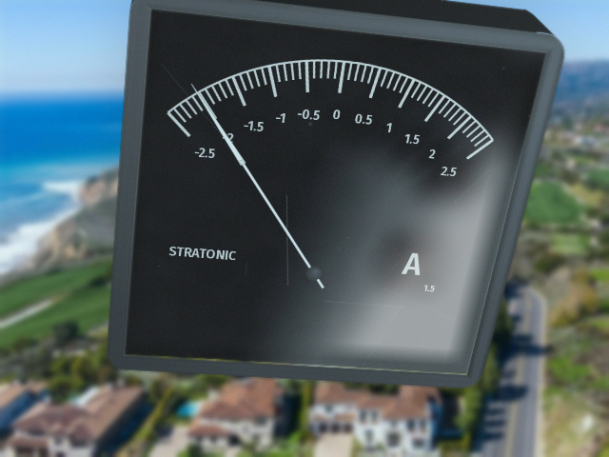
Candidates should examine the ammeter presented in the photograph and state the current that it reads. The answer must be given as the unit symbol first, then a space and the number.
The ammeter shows A -2
